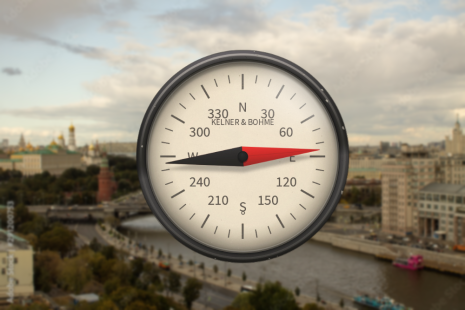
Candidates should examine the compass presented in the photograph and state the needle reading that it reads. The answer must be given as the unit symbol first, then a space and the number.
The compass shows ° 85
